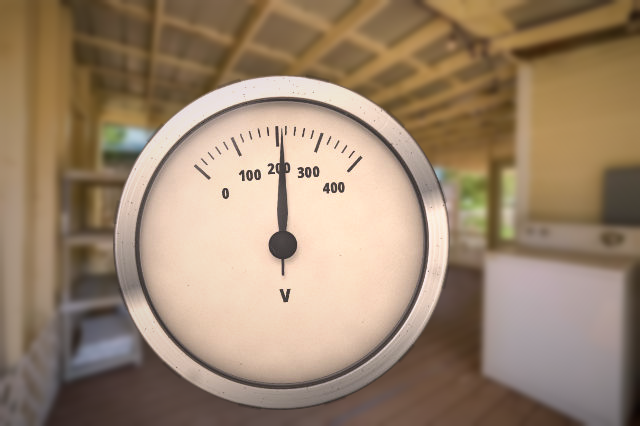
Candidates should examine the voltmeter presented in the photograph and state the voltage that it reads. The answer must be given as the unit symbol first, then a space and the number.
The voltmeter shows V 210
